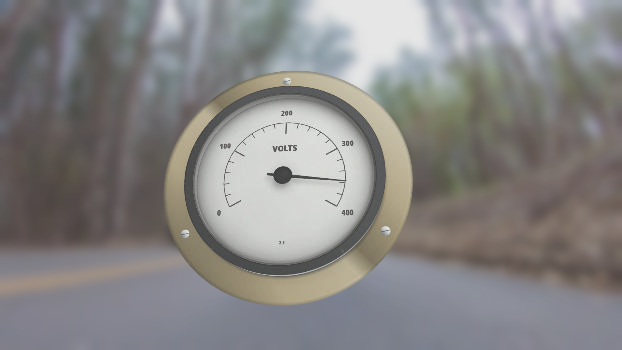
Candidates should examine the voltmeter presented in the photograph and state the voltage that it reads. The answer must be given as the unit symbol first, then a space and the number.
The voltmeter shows V 360
